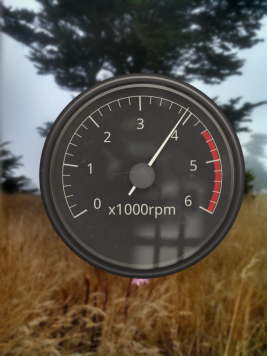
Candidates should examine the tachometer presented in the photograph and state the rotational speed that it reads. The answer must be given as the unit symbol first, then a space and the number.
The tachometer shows rpm 3900
